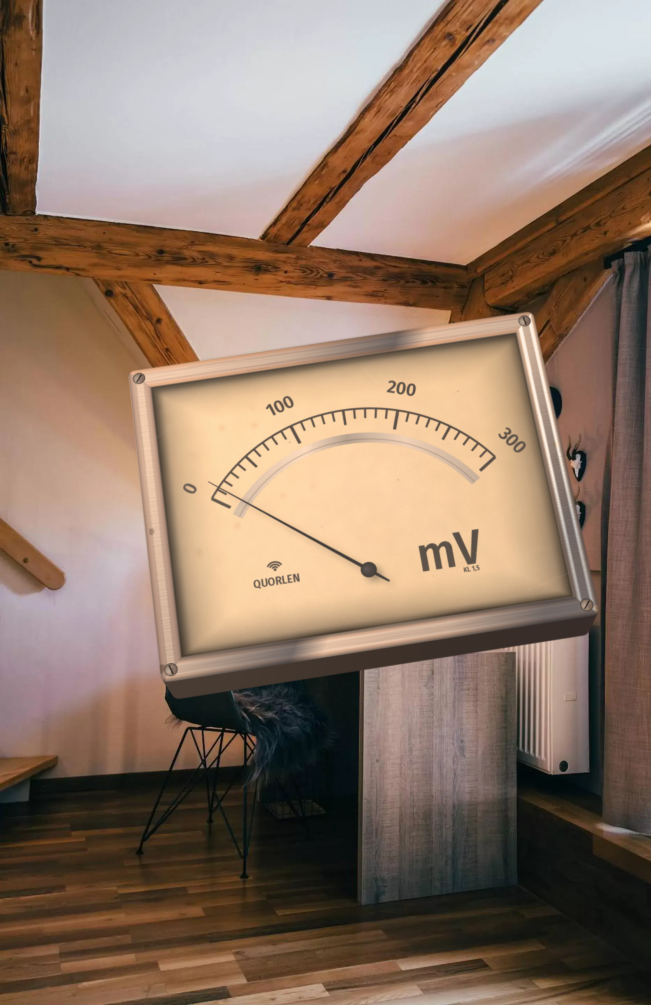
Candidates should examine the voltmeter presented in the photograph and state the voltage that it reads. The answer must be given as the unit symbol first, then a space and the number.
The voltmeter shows mV 10
